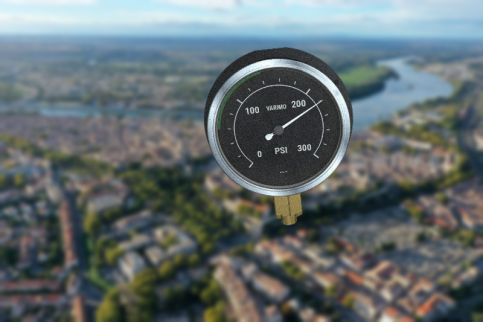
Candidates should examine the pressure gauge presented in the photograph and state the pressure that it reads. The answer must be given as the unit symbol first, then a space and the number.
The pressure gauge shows psi 220
